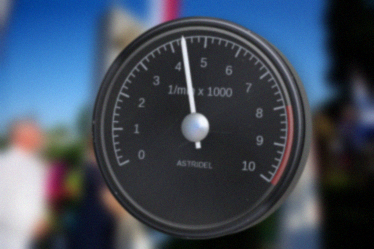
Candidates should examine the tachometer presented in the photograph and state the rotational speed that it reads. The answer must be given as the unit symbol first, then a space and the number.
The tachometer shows rpm 4400
